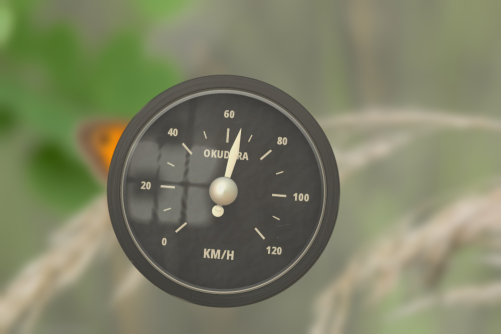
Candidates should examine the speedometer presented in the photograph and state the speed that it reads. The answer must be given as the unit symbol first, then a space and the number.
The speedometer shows km/h 65
